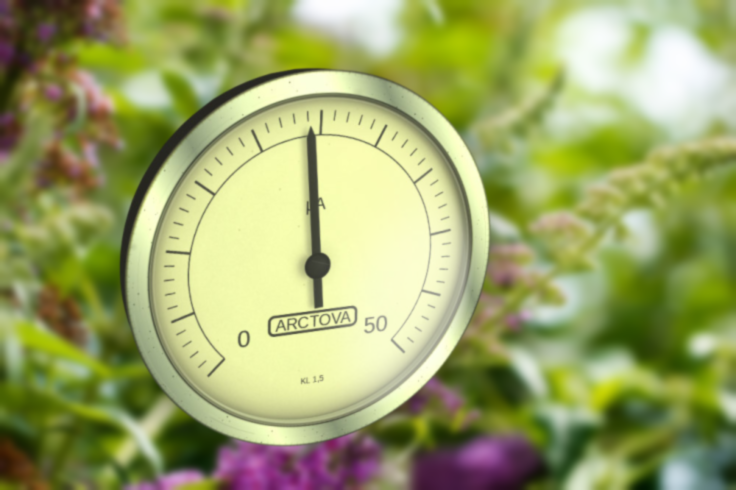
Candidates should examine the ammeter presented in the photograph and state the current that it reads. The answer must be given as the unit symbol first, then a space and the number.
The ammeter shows µA 24
